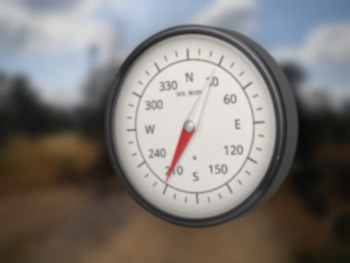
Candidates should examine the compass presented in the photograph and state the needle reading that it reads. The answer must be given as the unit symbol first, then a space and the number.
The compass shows ° 210
